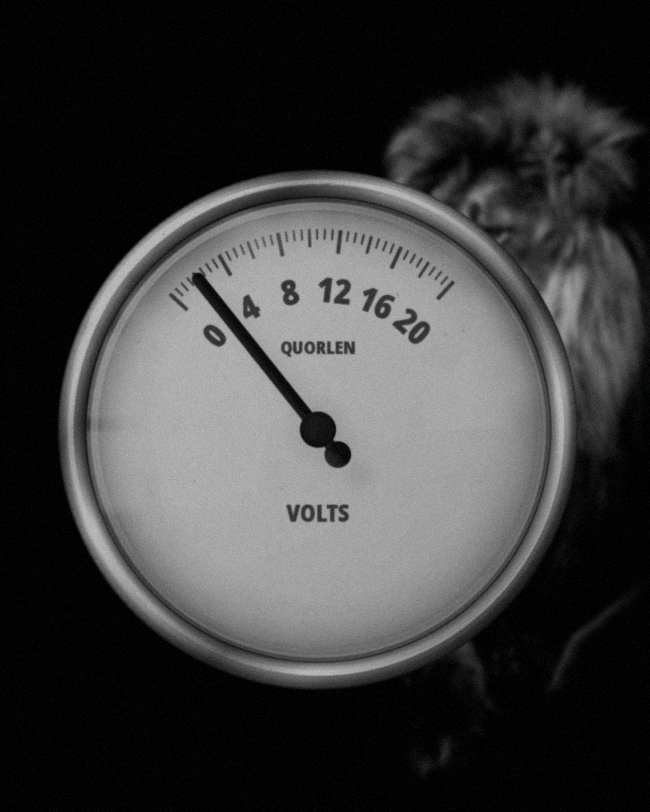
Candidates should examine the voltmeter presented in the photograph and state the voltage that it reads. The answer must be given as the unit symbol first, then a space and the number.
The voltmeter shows V 2
